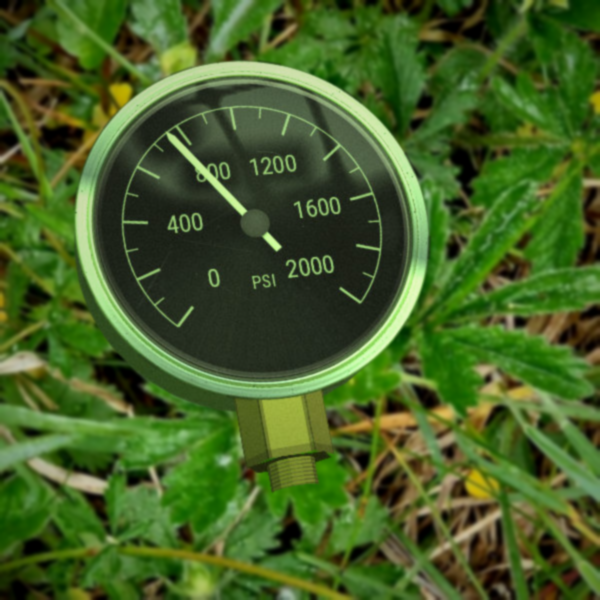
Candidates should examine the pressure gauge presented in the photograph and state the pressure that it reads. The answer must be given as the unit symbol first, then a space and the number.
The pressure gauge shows psi 750
